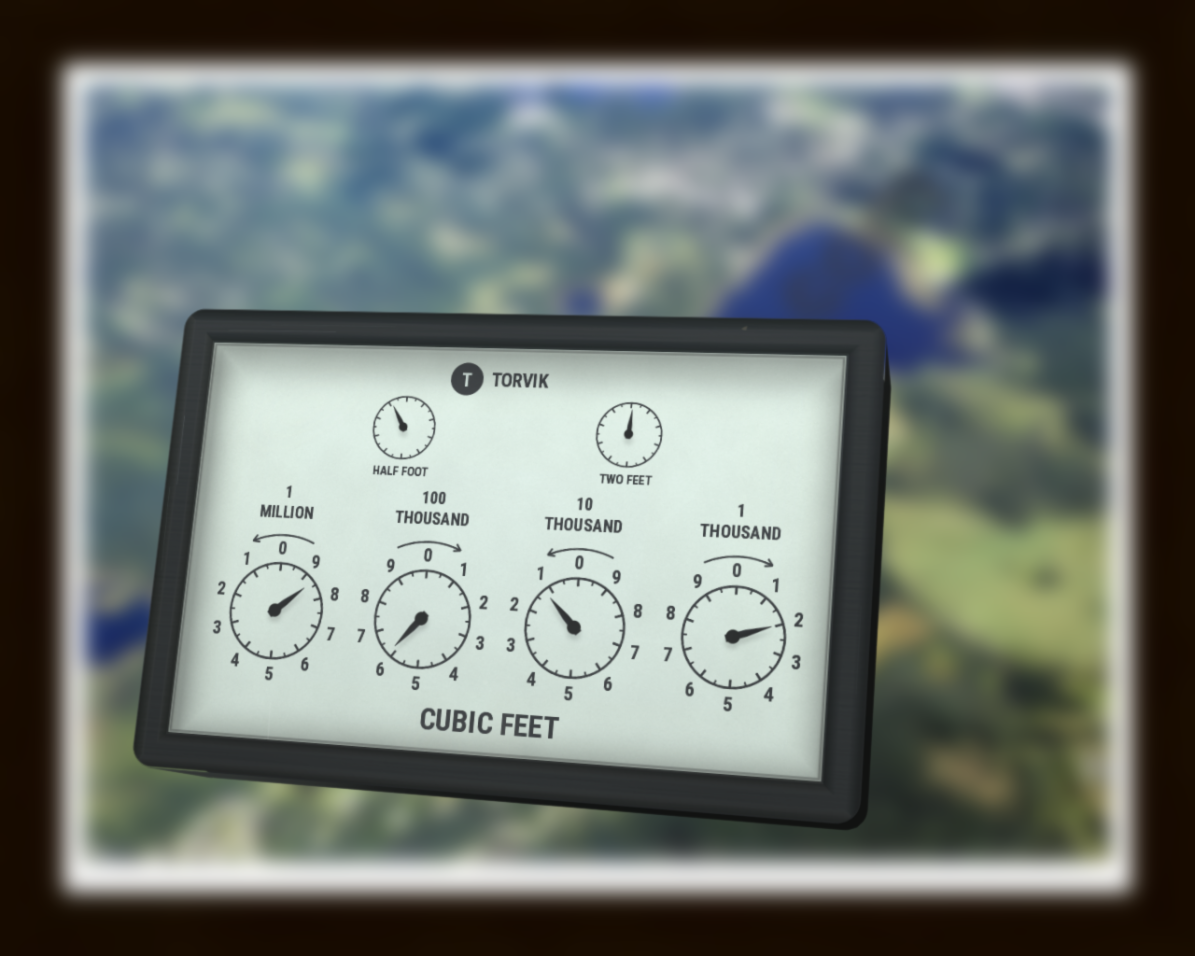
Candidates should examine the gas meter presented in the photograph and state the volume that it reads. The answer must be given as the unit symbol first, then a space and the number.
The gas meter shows ft³ 861200
